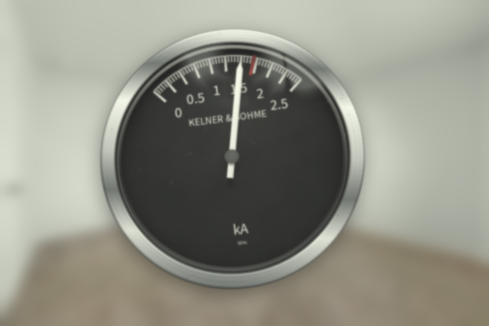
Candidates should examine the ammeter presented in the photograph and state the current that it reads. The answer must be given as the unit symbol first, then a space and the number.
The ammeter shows kA 1.5
